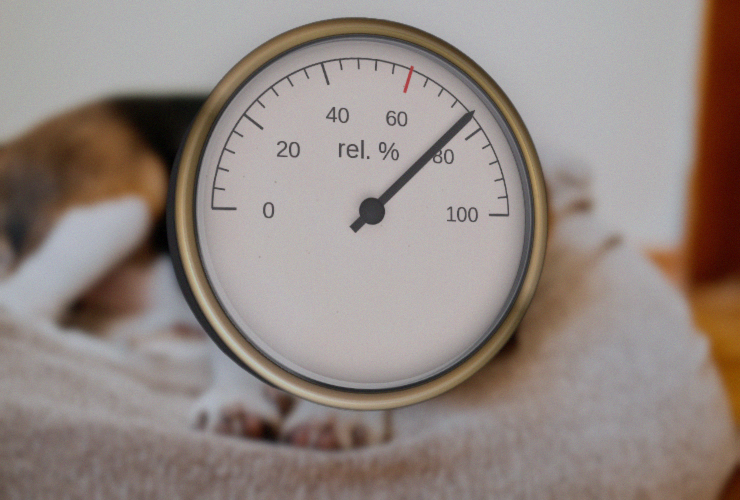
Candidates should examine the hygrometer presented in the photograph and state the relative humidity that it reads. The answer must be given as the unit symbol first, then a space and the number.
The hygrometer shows % 76
